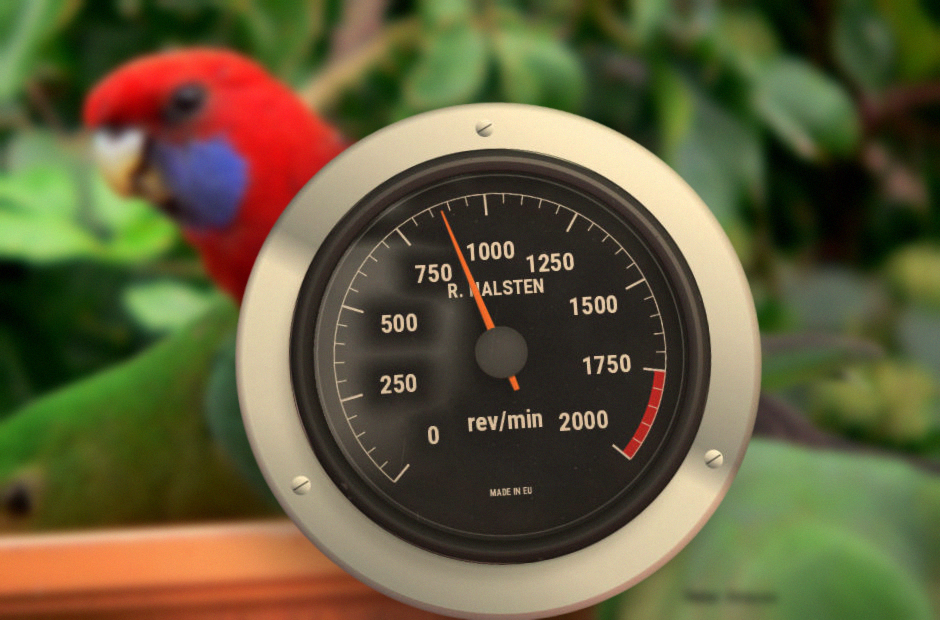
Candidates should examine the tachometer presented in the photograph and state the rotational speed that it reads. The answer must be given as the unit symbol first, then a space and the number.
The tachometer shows rpm 875
